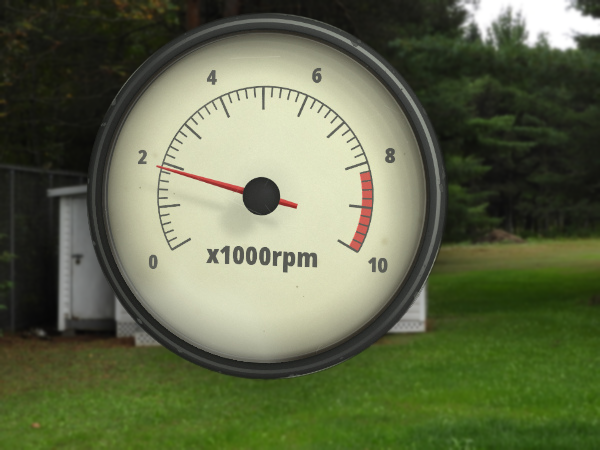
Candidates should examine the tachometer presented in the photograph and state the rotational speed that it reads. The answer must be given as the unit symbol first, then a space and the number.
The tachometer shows rpm 1900
